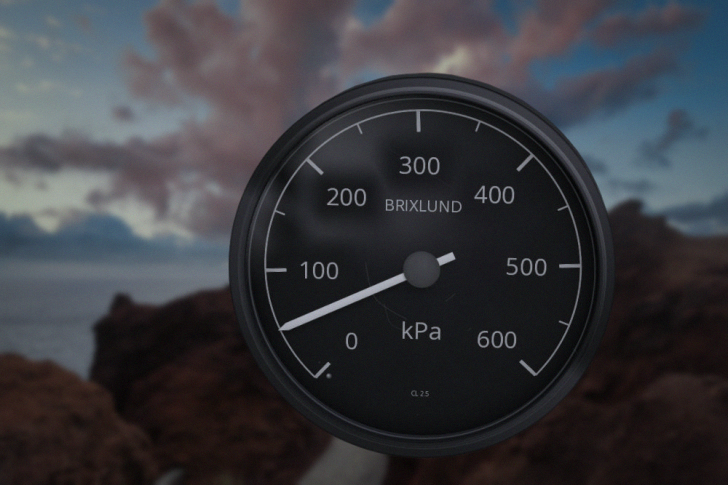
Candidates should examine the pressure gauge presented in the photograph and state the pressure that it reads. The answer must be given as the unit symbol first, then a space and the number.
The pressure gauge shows kPa 50
